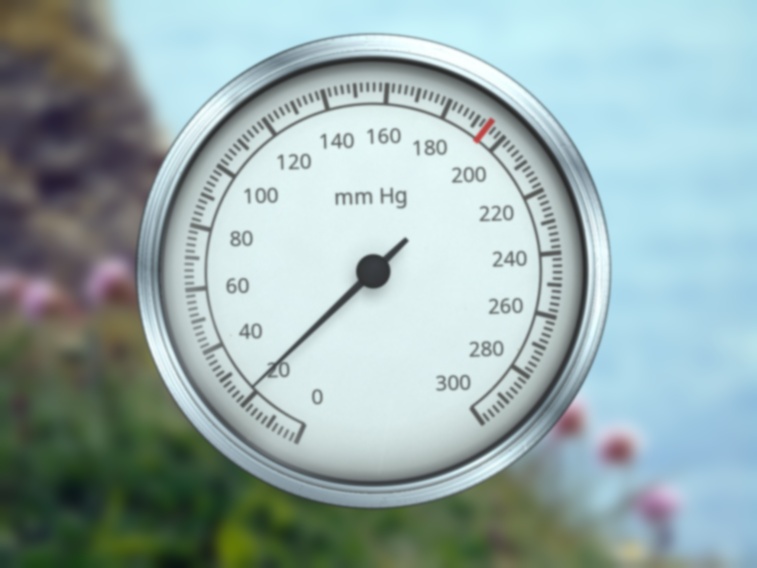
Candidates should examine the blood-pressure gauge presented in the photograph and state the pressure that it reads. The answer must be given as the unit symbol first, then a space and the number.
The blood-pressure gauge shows mmHg 22
